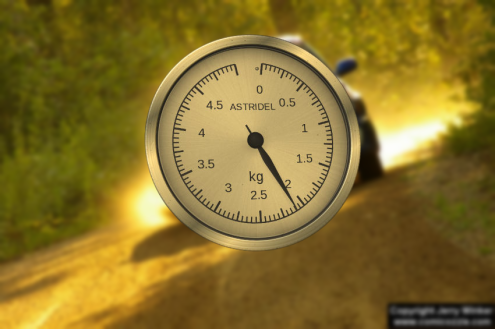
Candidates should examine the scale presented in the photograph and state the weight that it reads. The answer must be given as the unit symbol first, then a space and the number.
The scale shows kg 2.1
